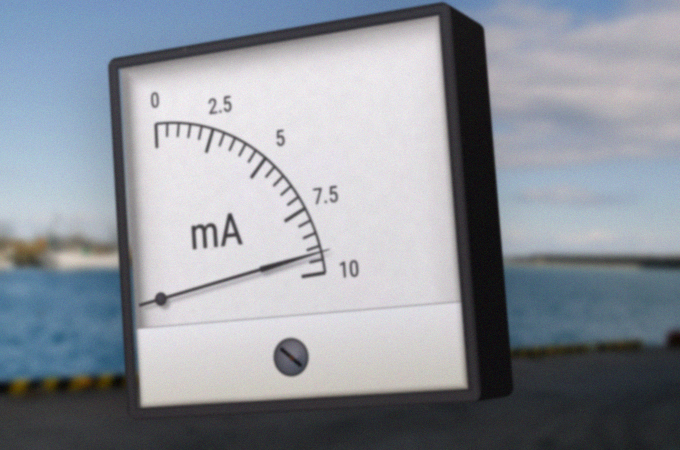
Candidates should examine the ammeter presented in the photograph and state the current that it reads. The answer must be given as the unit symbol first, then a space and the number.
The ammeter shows mA 9.25
